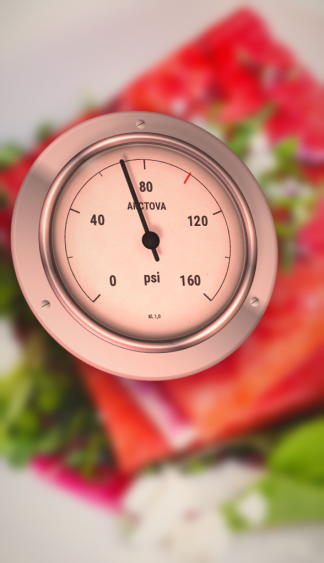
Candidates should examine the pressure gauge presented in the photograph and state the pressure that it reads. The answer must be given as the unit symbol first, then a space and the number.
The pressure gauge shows psi 70
